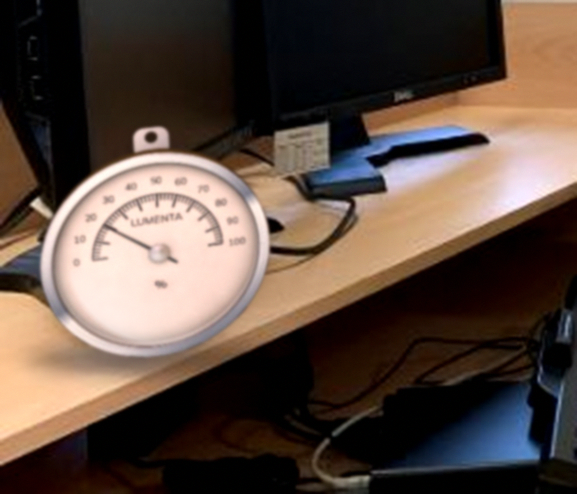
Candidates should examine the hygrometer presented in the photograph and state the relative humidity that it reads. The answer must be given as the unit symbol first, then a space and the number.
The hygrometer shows % 20
